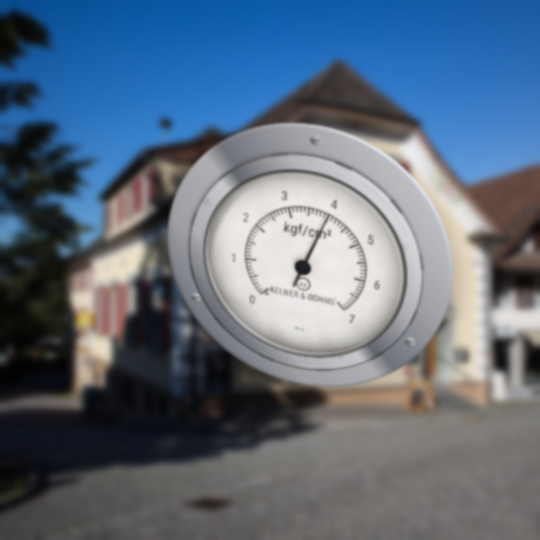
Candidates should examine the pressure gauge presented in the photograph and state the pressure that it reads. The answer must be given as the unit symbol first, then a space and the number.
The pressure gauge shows kg/cm² 4
